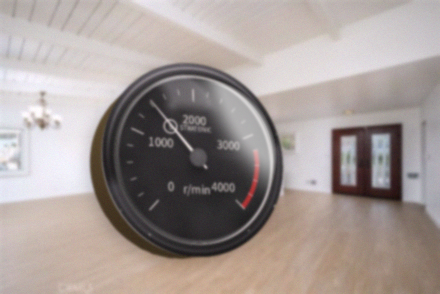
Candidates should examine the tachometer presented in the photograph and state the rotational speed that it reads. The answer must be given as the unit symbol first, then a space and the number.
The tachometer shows rpm 1400
